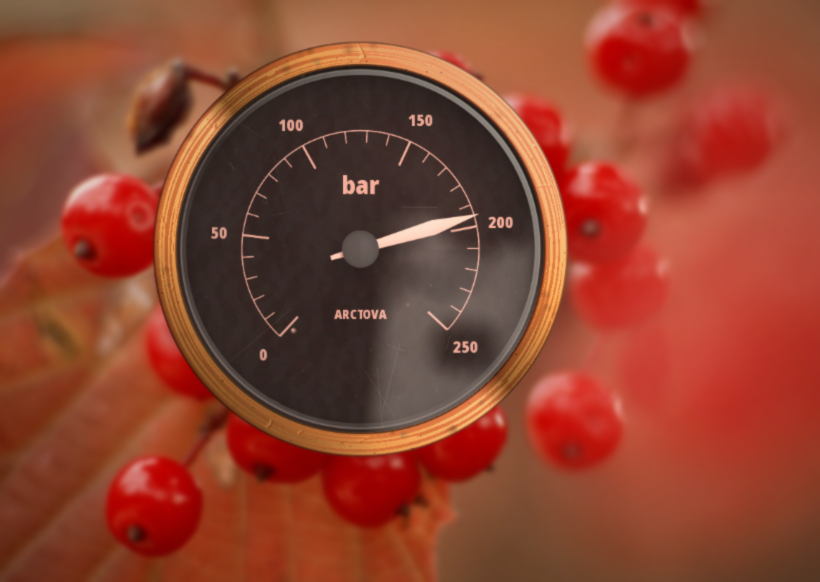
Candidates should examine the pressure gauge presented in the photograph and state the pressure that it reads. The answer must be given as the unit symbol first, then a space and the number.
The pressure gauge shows bar 195
